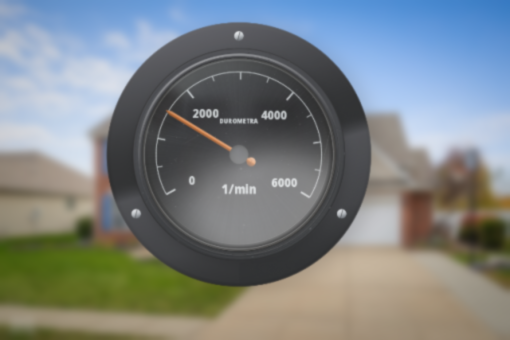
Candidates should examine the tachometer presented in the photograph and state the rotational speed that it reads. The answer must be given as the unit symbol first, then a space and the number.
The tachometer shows rpm 1500
